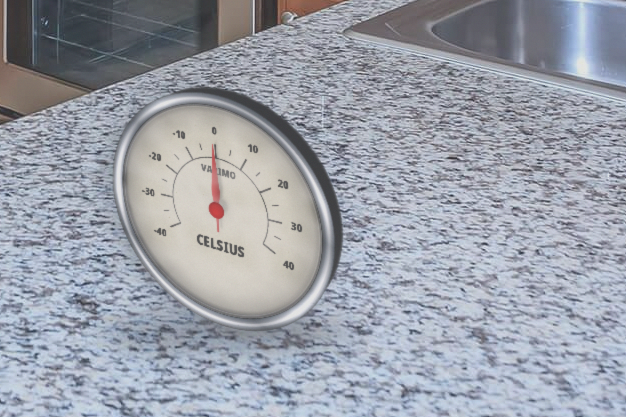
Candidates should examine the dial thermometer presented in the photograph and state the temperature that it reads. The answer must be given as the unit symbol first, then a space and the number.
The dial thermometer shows °C 0
